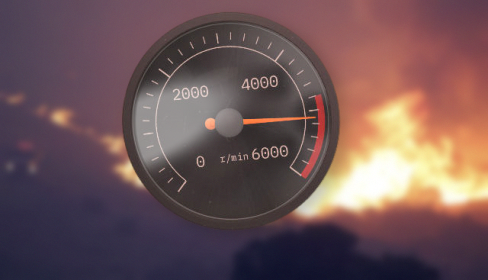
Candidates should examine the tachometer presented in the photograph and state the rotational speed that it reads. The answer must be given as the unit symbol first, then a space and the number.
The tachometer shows rpm 5100
